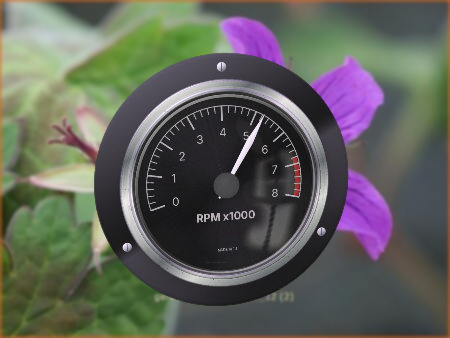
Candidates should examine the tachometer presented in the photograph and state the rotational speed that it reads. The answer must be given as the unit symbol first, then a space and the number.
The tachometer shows rpm 5200
